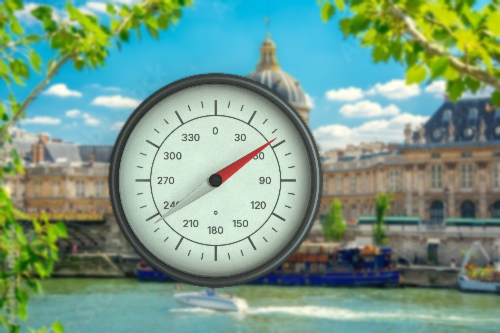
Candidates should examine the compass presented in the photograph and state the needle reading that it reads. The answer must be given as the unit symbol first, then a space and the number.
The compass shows ° 55
